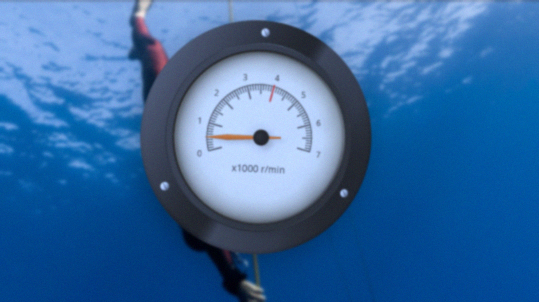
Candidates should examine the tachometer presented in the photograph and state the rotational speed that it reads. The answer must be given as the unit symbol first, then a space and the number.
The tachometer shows rpm 500
